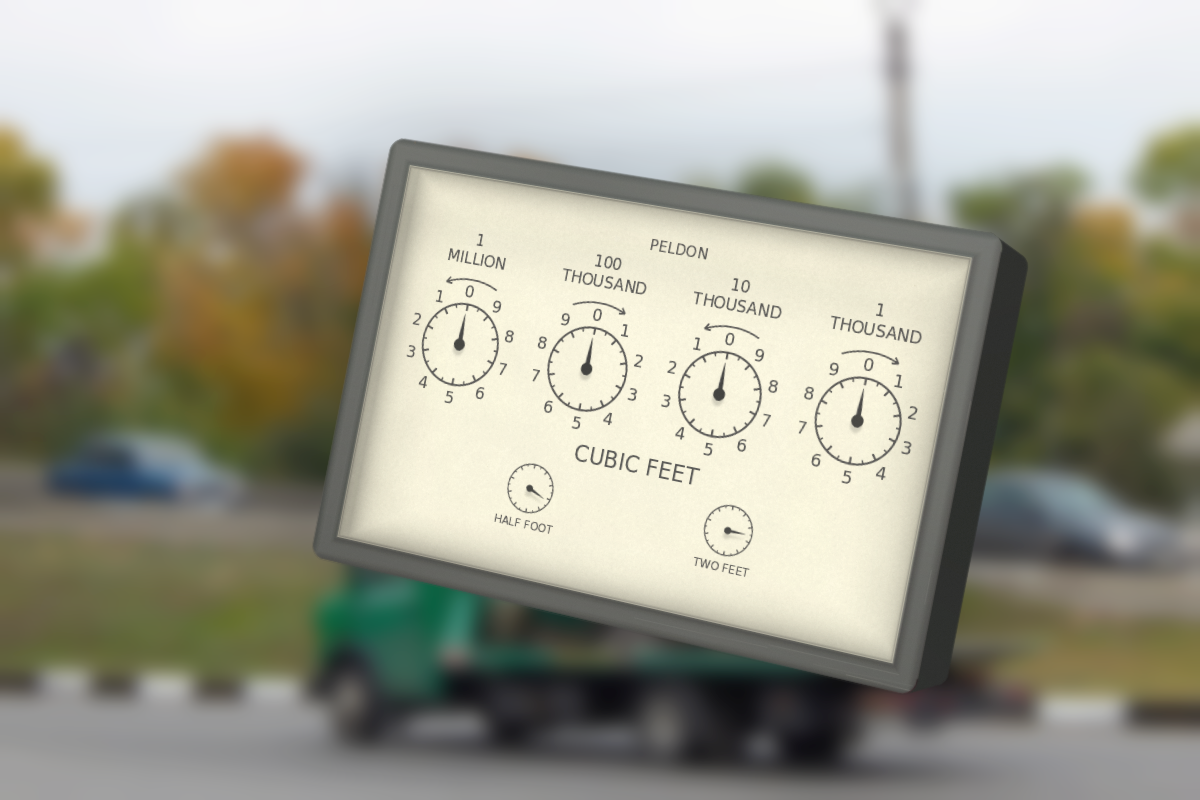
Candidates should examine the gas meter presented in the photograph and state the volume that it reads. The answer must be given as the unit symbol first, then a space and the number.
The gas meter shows ft³ 0
